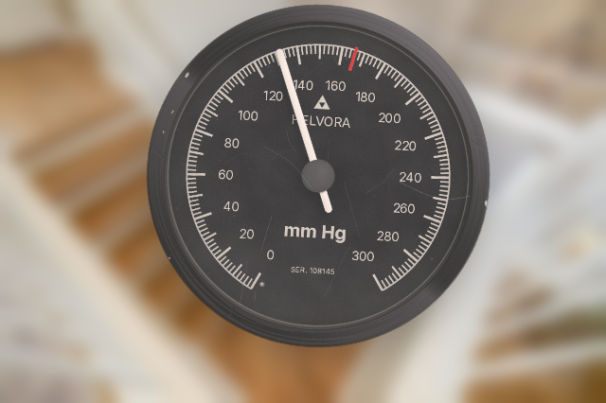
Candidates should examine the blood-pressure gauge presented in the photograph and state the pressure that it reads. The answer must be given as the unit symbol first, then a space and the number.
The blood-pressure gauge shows mmHg 132
